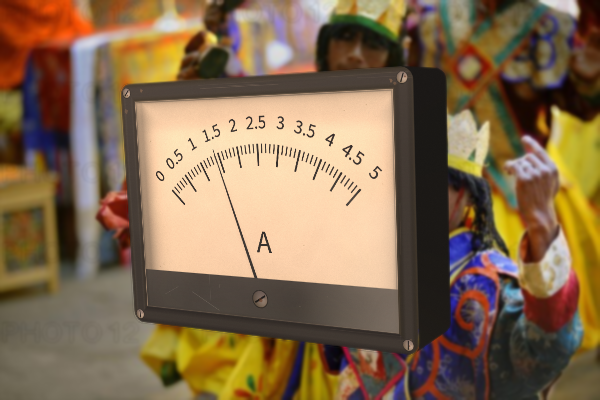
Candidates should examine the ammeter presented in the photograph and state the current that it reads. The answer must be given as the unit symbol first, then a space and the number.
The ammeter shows A 1.5
